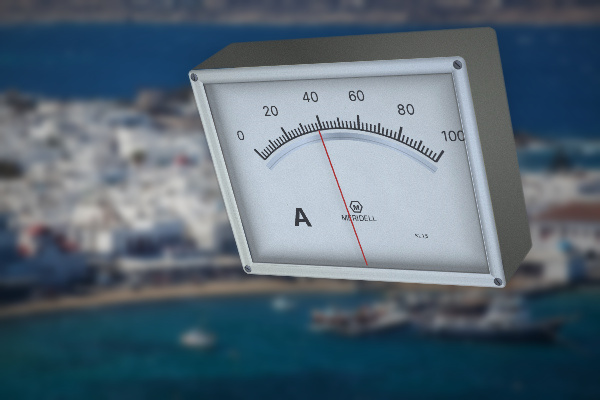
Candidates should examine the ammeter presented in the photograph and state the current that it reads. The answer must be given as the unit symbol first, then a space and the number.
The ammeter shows A 40
